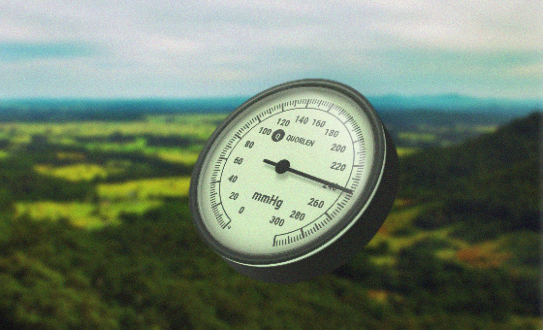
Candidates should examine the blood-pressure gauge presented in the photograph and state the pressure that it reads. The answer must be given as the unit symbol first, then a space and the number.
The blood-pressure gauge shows mmHg 240
